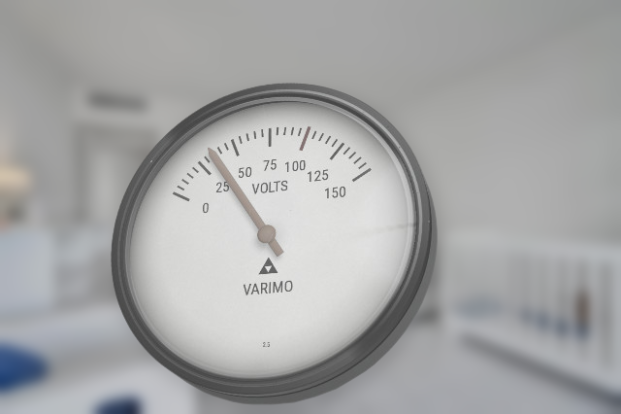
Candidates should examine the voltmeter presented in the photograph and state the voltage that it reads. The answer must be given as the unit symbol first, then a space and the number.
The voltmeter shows V 35
